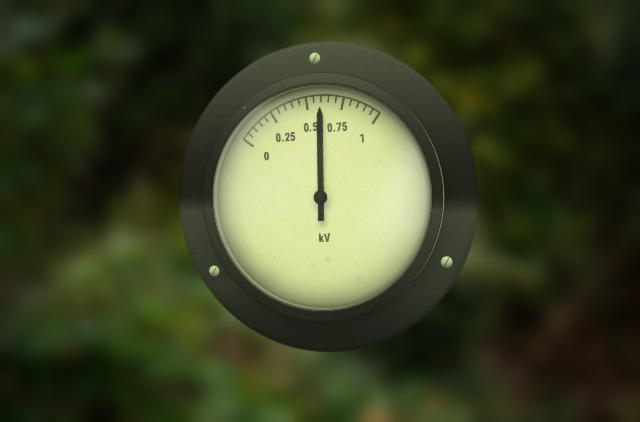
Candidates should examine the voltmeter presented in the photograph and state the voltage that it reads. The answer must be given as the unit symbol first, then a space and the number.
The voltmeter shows kV 0.6
